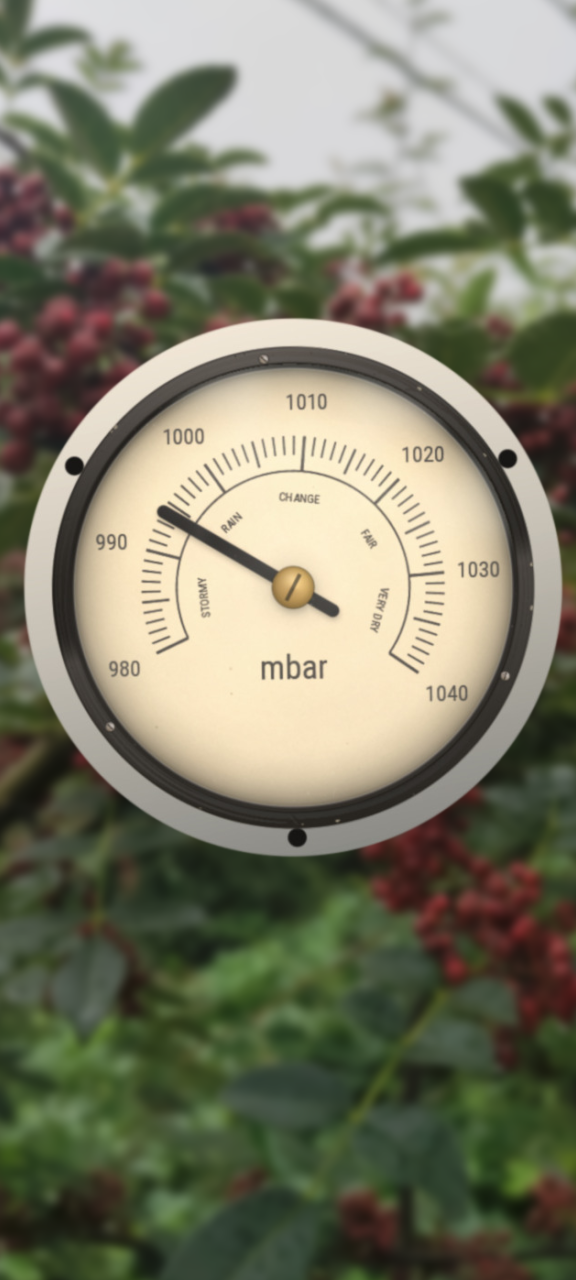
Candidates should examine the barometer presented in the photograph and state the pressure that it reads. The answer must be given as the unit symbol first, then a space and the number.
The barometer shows mbar 994
